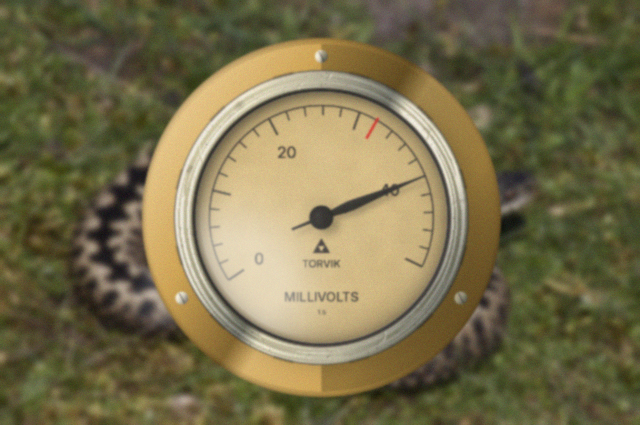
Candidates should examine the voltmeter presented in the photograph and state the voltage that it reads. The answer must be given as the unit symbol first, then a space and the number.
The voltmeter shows mV 40
